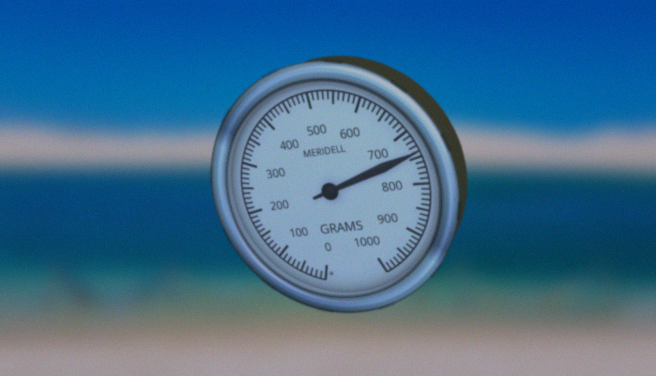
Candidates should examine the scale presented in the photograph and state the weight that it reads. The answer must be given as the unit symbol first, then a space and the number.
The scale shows g 740
